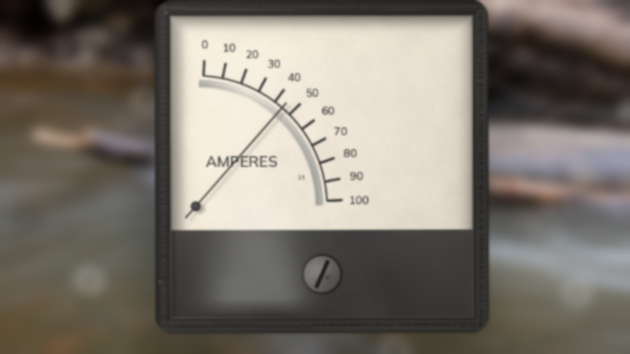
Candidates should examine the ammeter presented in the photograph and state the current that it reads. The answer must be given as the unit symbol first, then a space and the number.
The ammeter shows A 45
